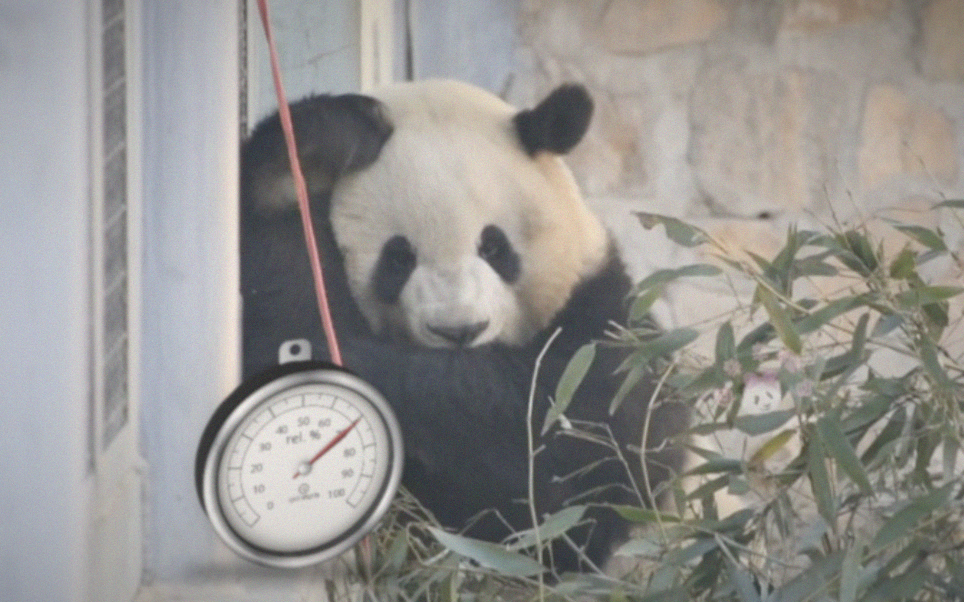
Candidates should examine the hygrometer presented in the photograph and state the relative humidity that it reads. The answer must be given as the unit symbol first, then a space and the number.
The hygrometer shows % 70
